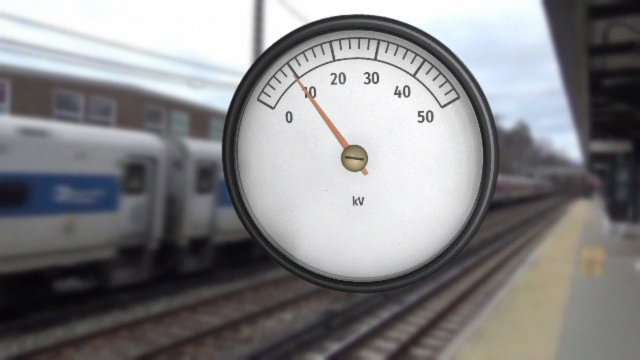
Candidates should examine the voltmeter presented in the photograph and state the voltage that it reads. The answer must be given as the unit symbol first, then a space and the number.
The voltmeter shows kV 10
